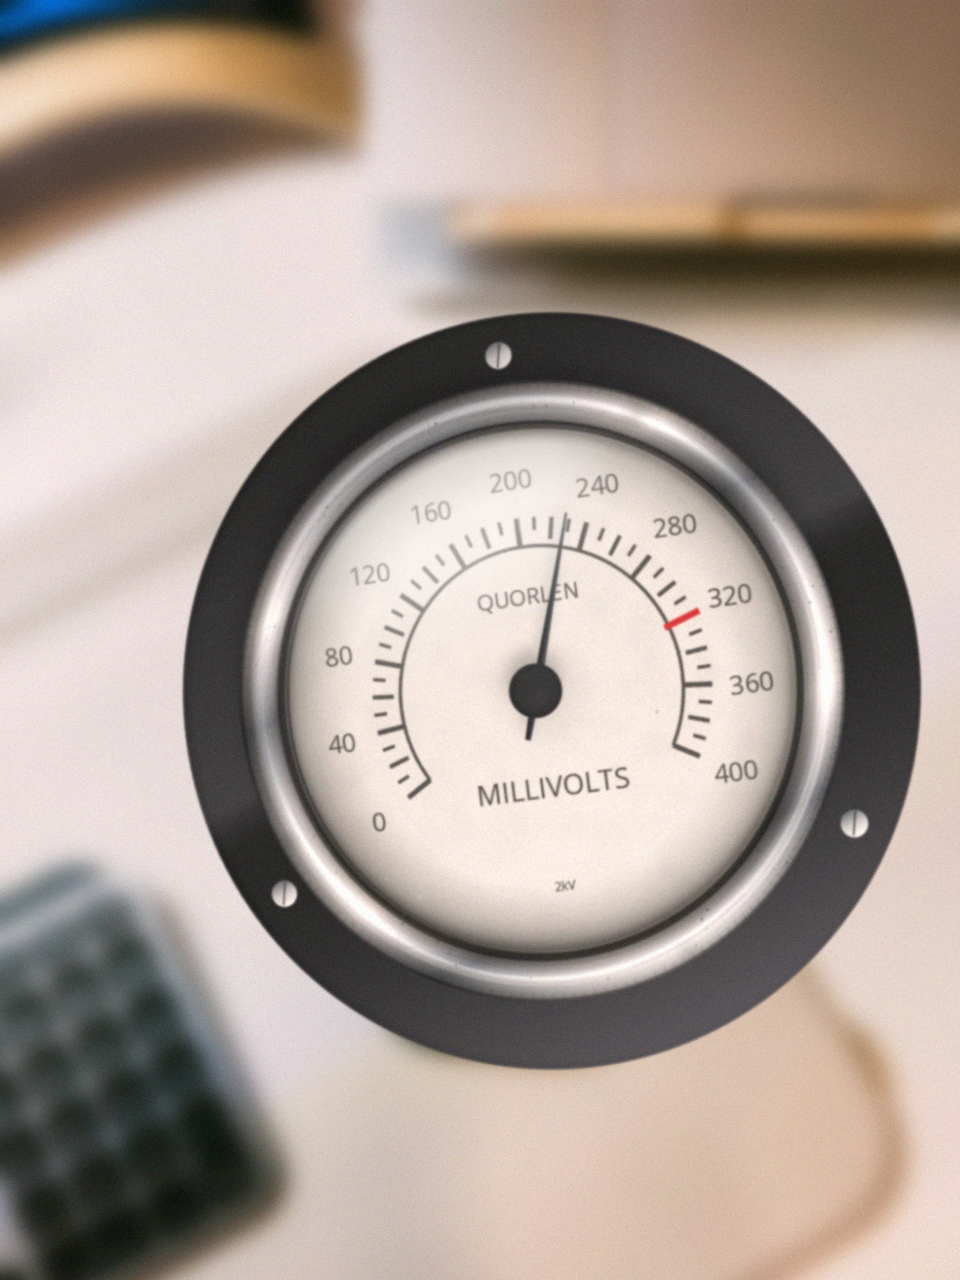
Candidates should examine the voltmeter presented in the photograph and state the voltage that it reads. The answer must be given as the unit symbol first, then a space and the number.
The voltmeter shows mV 230
